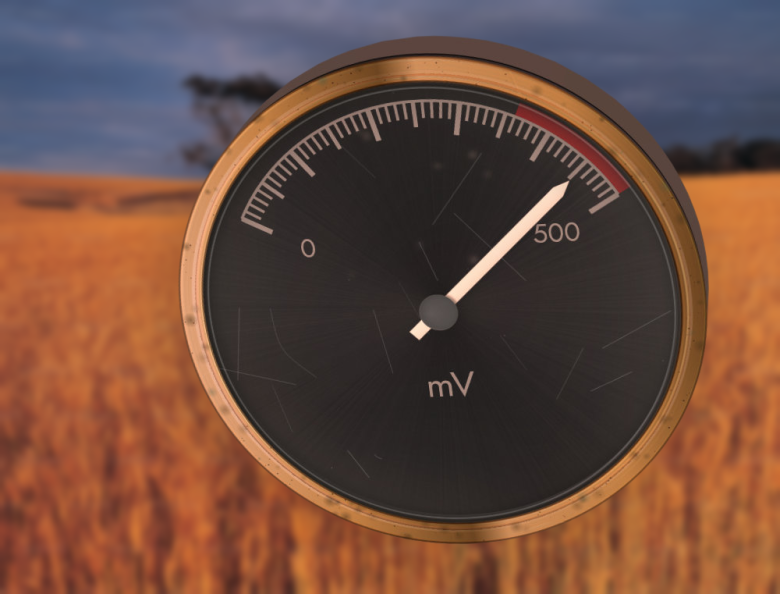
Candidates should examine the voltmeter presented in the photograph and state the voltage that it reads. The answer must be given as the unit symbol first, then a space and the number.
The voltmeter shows mV 450
